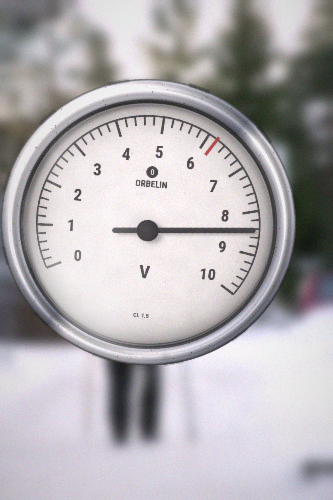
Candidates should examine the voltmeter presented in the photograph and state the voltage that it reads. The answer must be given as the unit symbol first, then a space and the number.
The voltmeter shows V 8.4
